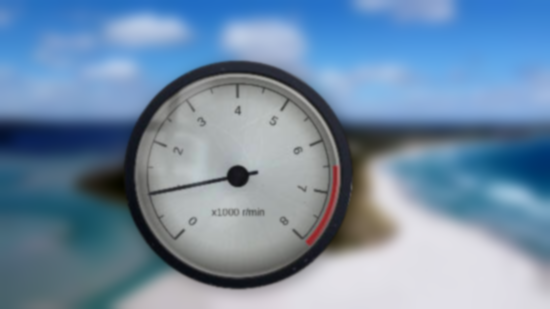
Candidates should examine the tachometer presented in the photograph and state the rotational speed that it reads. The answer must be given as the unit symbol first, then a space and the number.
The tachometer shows rpm 1000
